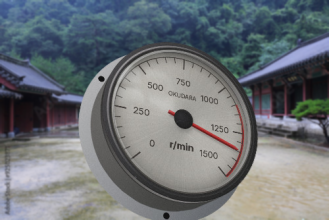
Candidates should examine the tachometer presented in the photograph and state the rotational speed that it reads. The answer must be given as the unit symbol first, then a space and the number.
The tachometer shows rpm 1350
